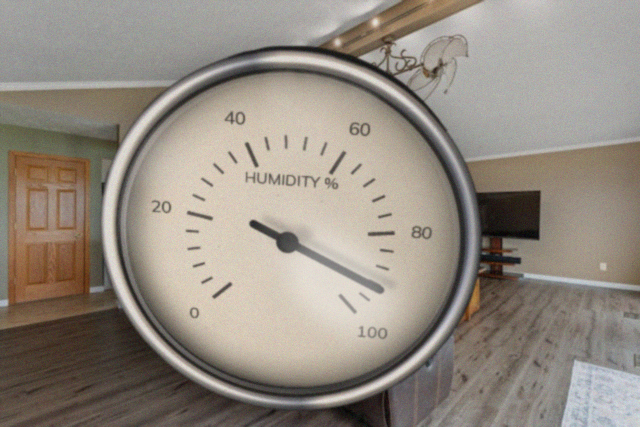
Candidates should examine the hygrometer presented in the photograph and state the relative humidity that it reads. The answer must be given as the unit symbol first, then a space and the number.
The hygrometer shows % 92
